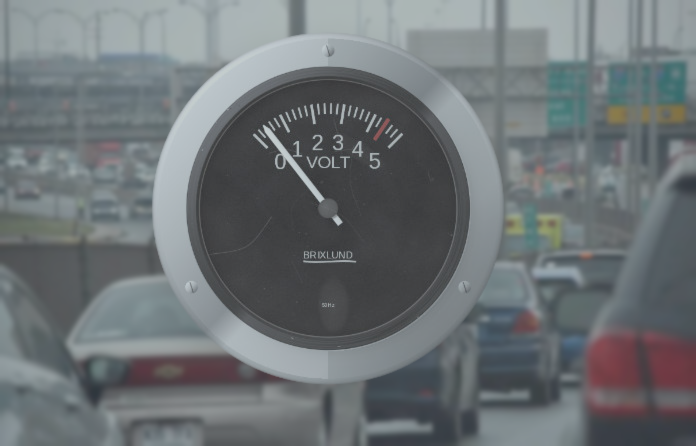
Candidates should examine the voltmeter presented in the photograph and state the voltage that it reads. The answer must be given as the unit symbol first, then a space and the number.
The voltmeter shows V 0.4
